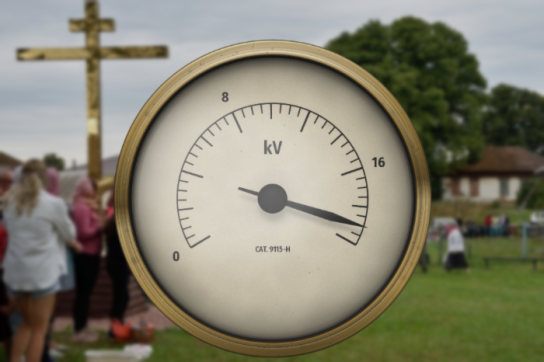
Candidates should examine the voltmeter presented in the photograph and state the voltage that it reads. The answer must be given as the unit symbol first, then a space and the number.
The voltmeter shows kV 19
